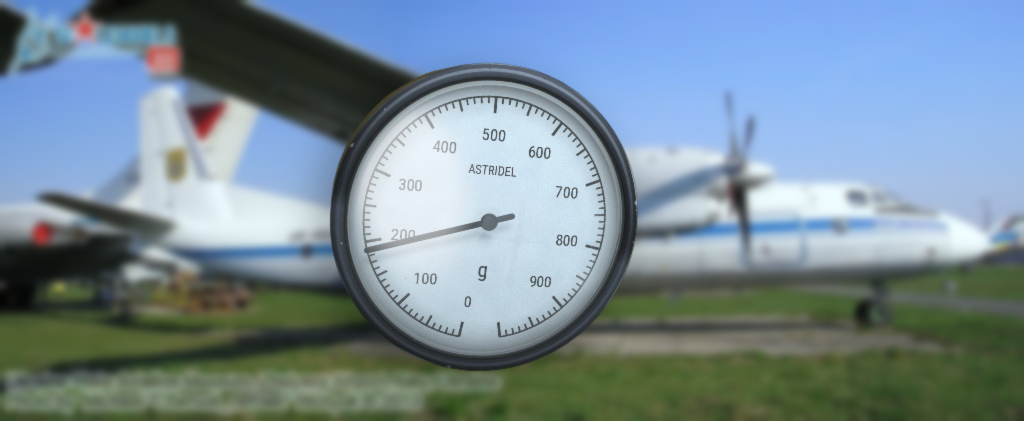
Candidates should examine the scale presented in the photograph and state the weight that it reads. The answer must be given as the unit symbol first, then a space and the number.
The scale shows g 190
